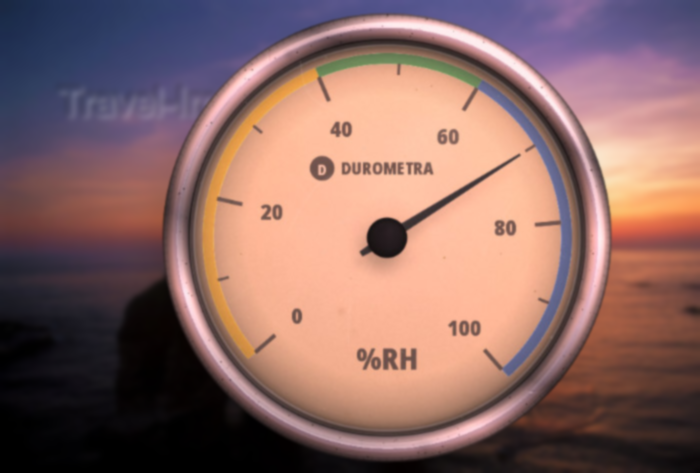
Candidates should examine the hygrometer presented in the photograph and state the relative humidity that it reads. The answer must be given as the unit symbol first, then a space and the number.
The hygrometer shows % 70
